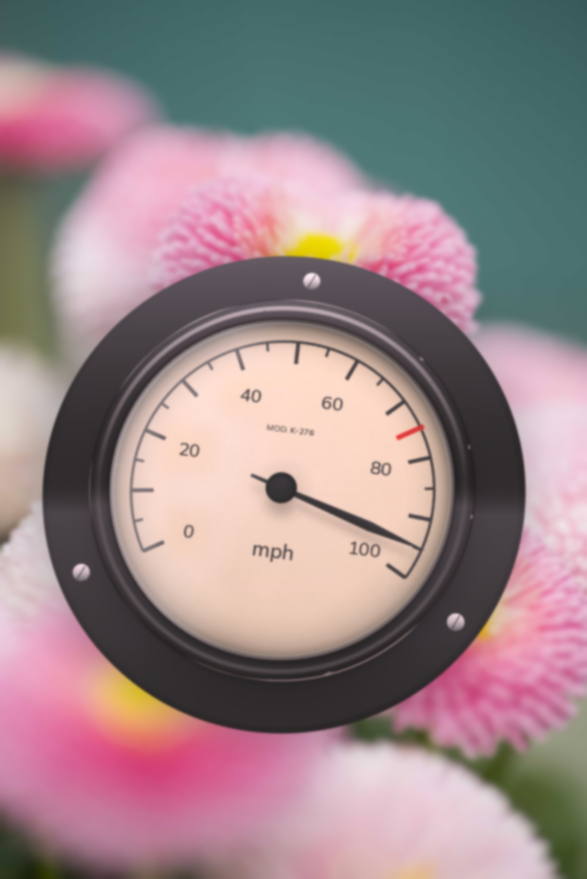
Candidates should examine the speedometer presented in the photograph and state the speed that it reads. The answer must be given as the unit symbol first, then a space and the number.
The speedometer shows mph 95
